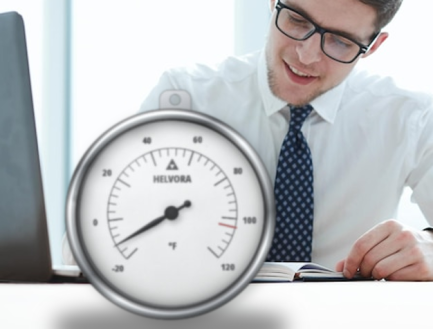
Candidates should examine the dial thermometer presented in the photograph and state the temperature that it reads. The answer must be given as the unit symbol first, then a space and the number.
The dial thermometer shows °F -12
